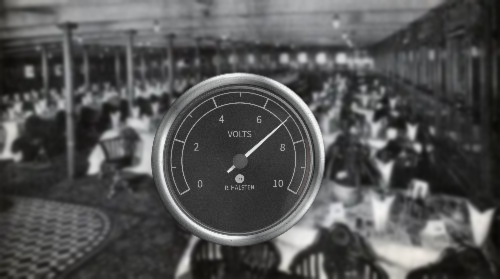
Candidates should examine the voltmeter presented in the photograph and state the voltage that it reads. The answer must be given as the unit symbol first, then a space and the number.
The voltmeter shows V 7
